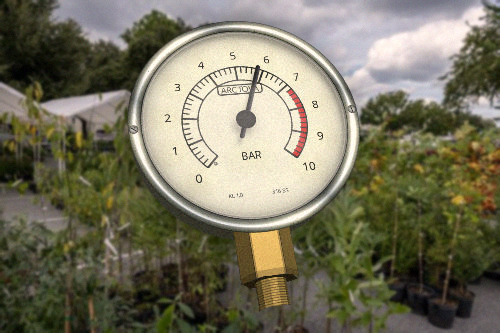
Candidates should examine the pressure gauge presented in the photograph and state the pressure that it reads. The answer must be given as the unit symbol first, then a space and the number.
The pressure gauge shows bar 5.8
